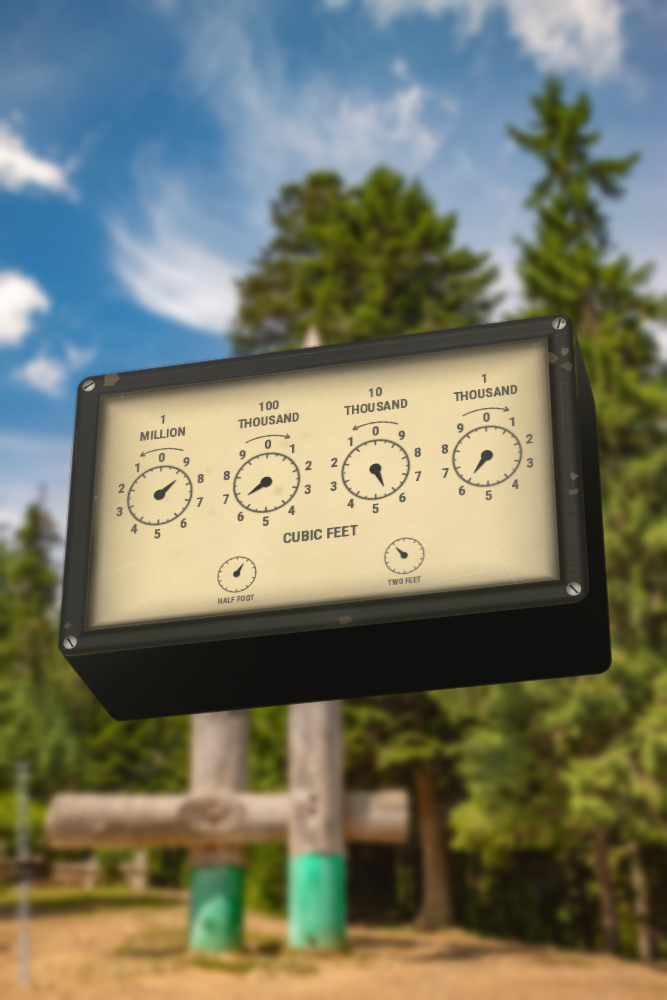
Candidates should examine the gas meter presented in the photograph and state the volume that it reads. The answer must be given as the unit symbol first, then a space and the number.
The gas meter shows ft³ 865600
